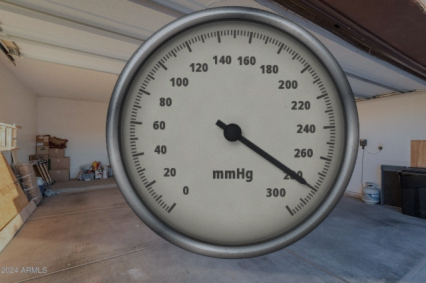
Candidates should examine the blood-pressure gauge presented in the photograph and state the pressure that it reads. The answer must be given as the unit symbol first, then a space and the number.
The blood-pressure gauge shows mmHg 280
